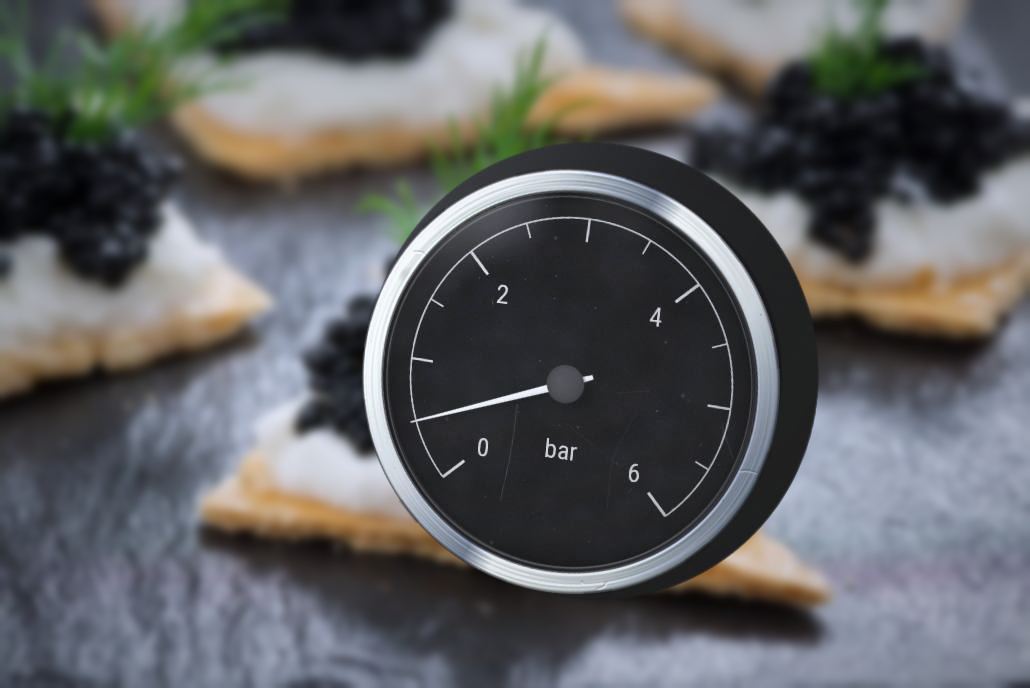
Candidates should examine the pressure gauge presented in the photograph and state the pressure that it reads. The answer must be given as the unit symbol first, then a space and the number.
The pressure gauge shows bar 0.5
